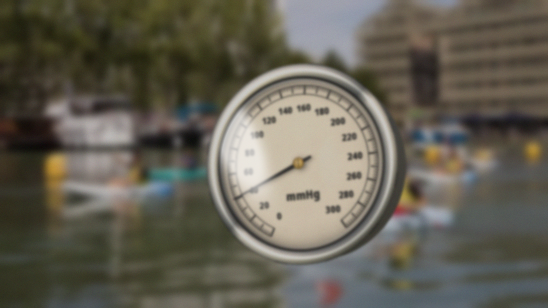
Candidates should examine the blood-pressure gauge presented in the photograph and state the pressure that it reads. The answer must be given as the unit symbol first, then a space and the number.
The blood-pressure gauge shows mmHg 40
